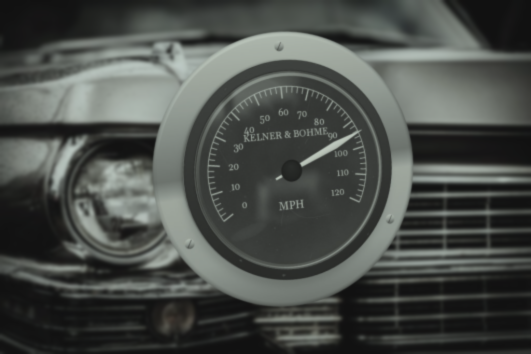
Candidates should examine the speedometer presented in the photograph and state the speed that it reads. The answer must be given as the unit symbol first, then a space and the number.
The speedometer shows mph 94
